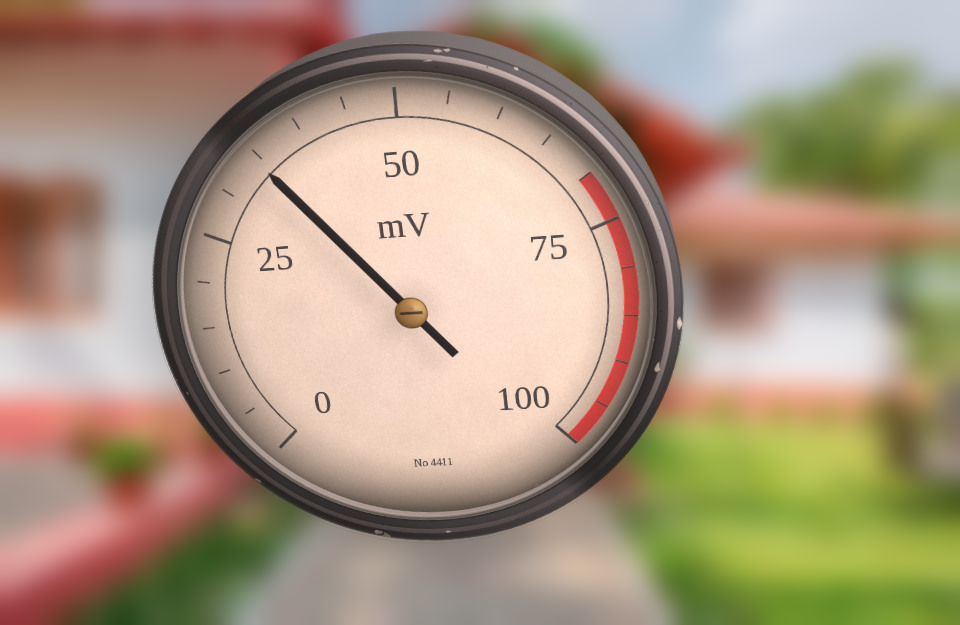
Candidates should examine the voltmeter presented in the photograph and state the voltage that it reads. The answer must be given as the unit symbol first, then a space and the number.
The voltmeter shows mV 35
